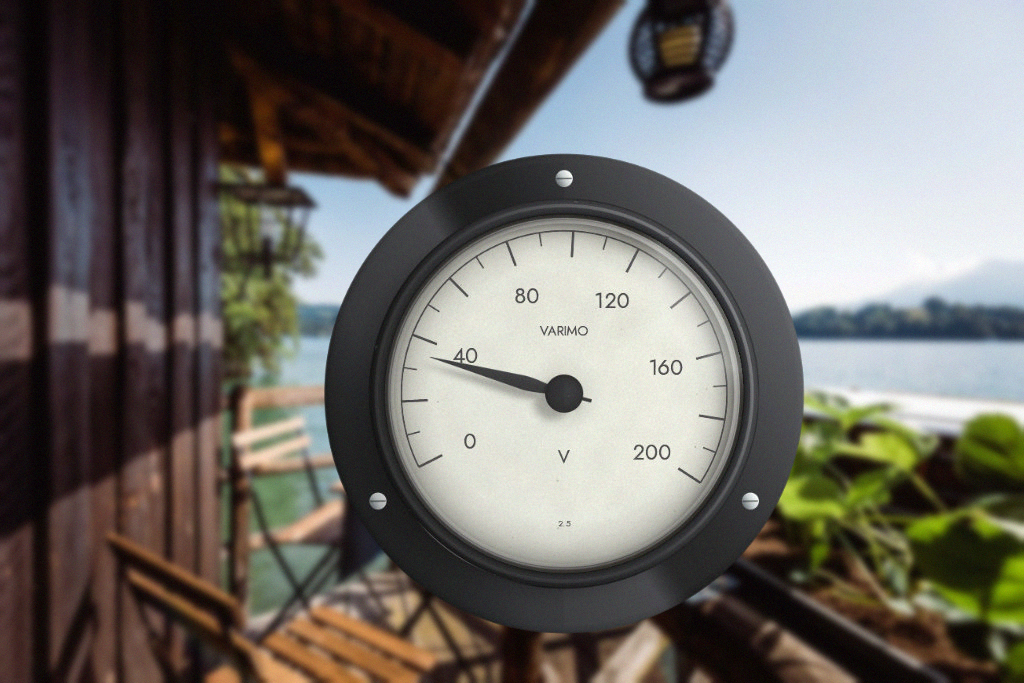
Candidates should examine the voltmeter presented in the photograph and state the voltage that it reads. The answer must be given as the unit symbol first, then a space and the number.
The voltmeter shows V 35
